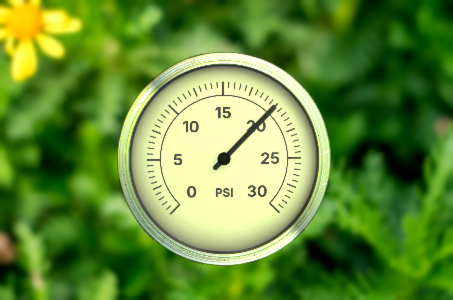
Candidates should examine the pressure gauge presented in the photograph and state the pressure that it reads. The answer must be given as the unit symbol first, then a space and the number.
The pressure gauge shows psi 20
